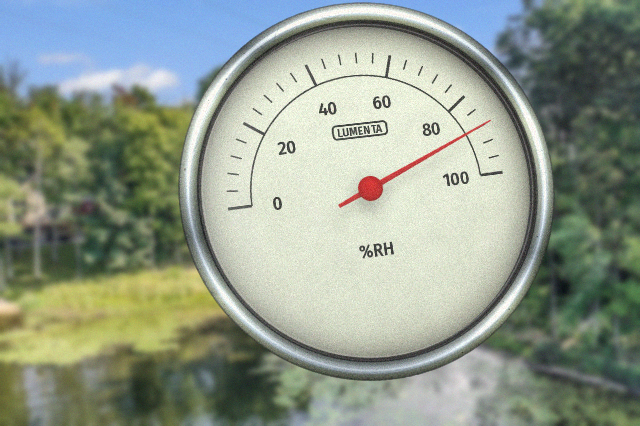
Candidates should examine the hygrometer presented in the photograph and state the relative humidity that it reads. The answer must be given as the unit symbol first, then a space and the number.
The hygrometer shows % 88
